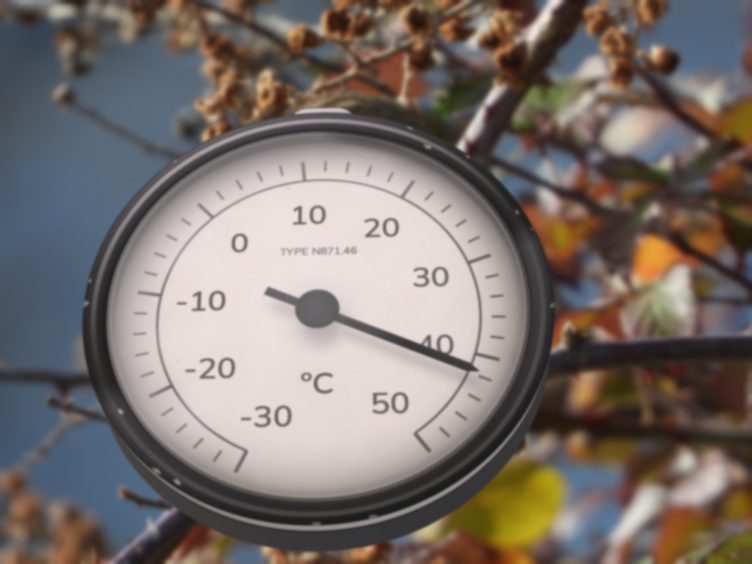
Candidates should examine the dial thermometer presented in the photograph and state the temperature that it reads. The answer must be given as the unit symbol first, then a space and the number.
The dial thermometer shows °C 42
